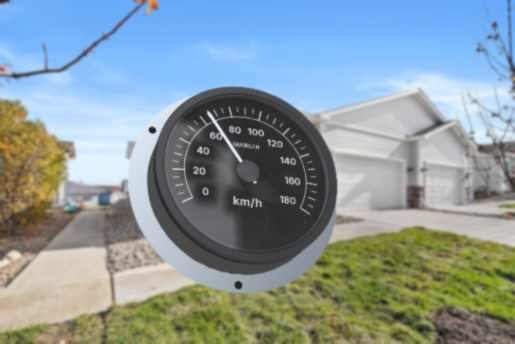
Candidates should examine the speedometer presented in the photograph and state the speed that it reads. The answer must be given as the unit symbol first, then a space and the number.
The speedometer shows km/h 65
